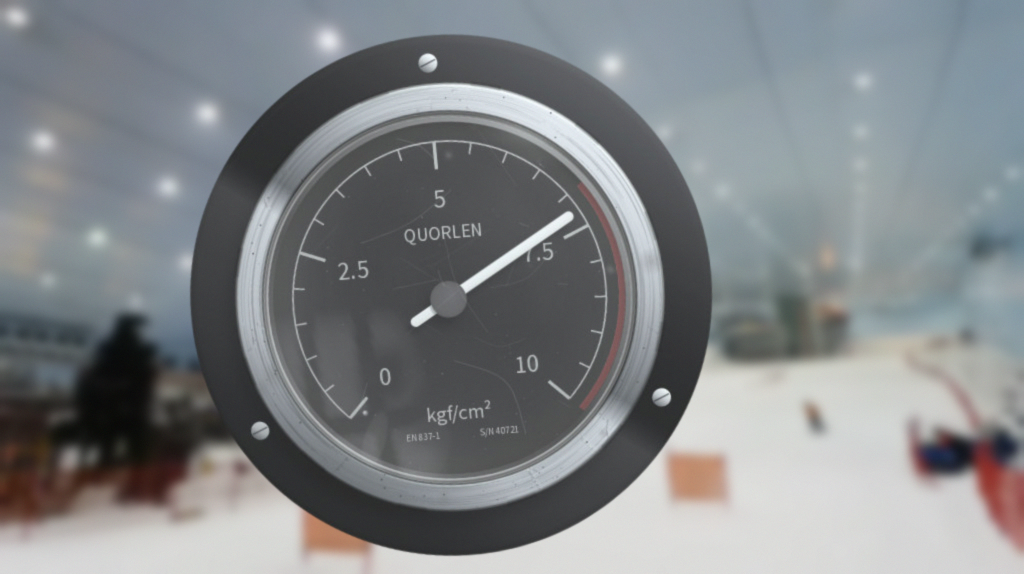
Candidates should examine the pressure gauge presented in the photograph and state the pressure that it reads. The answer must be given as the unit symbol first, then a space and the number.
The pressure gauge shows kg/cm² 7.25
